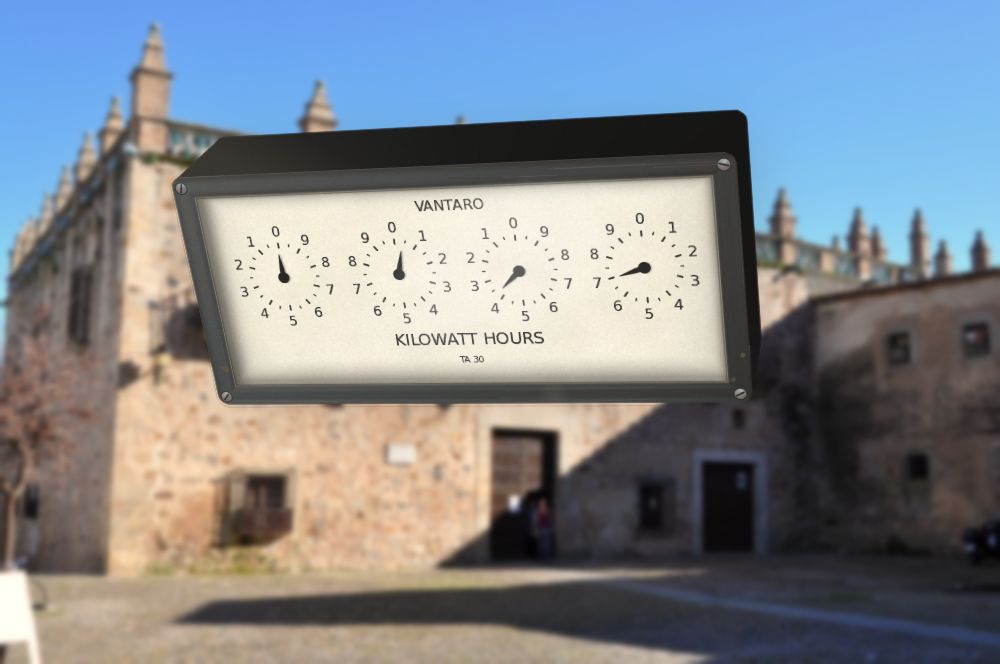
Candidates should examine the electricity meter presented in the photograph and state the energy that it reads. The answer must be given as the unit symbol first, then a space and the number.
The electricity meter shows kWh 37
